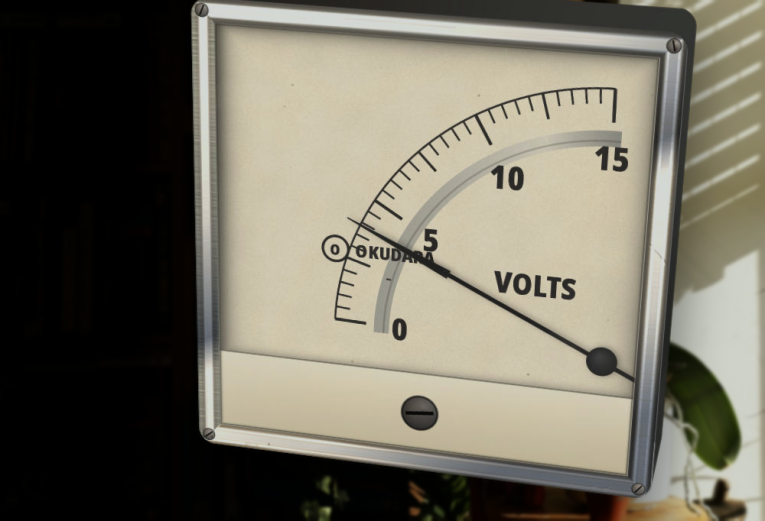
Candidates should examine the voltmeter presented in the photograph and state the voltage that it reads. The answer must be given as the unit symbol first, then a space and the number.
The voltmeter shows V 4
